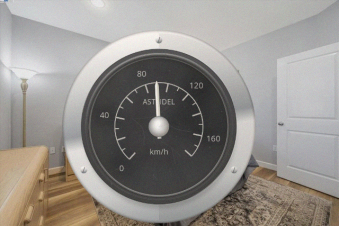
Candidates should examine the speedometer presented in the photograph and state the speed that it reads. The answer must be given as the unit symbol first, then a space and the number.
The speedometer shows km/h 90
